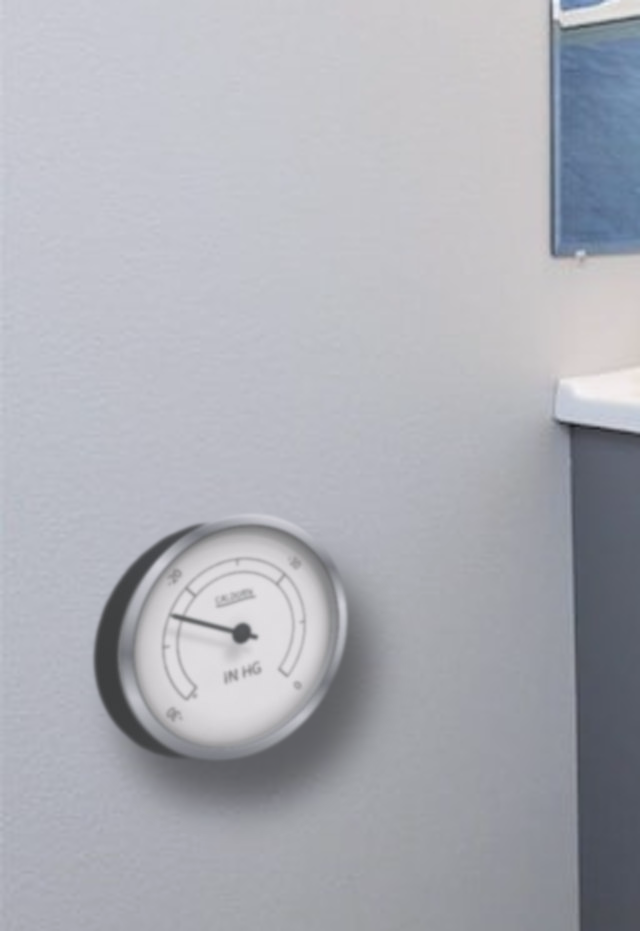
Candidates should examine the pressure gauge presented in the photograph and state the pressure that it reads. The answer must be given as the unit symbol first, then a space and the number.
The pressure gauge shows inHg -22.5
